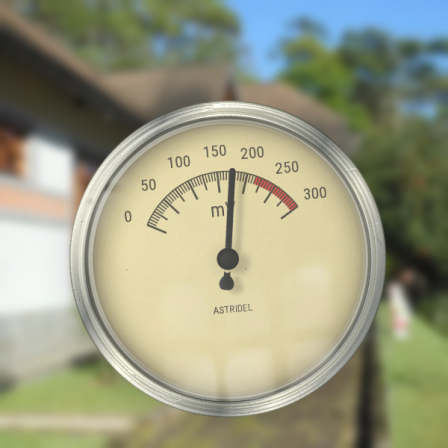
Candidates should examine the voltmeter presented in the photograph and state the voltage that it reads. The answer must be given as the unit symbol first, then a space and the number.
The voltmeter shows mV 175
